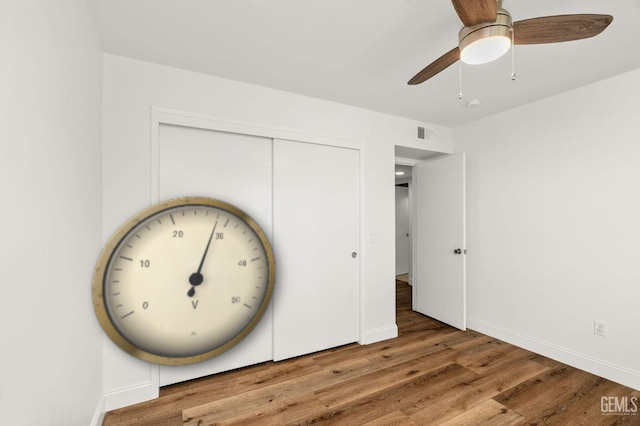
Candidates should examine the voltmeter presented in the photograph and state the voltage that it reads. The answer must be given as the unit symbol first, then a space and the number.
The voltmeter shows V 28
